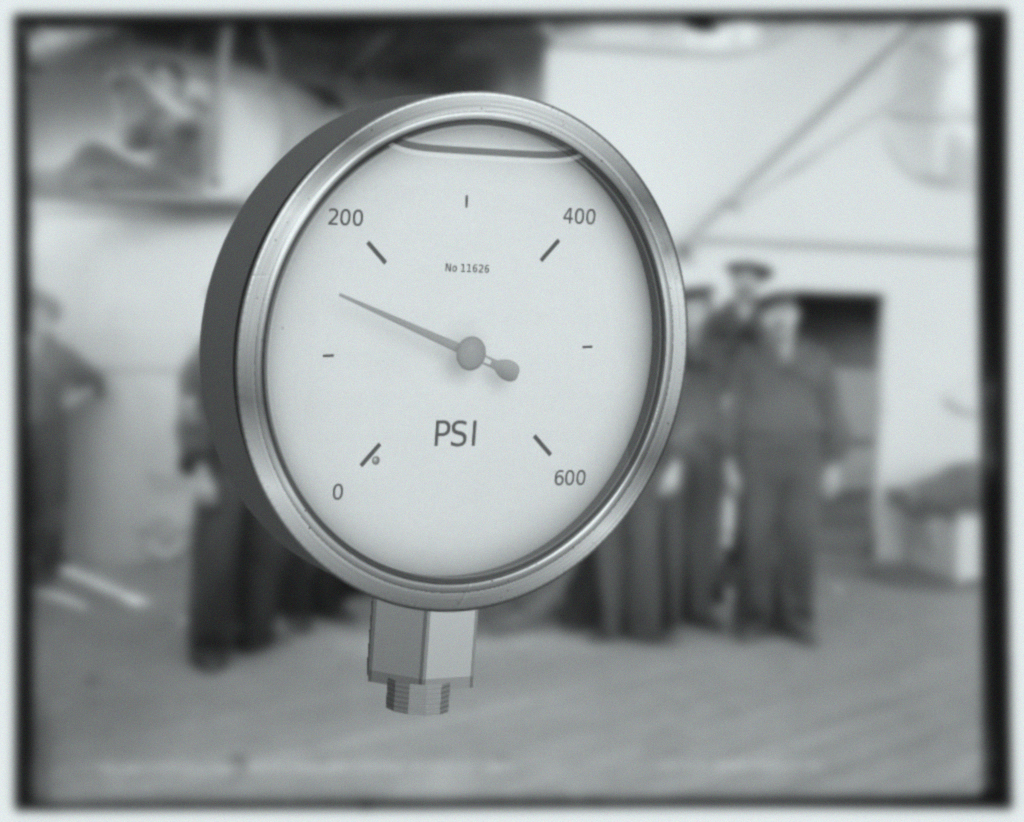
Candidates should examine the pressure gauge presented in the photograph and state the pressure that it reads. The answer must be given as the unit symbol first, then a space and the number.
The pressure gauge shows psi 150
